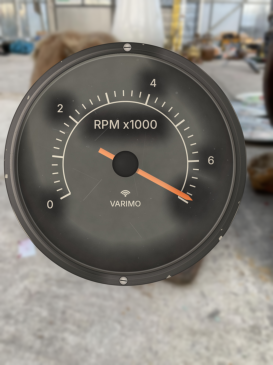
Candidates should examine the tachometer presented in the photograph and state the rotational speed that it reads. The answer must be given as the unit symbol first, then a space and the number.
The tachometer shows rpm 6900
